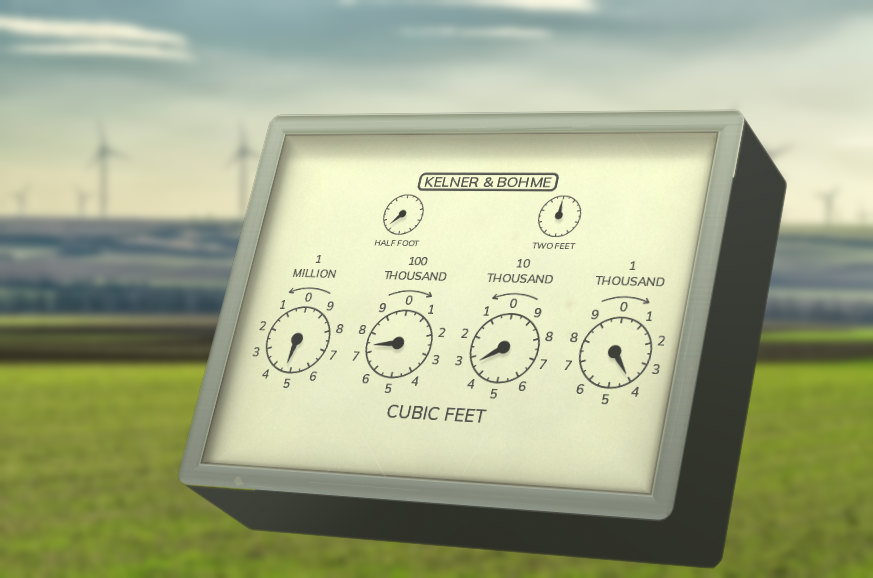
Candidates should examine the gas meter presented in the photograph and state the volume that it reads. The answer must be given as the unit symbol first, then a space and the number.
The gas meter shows ft³ 473400
